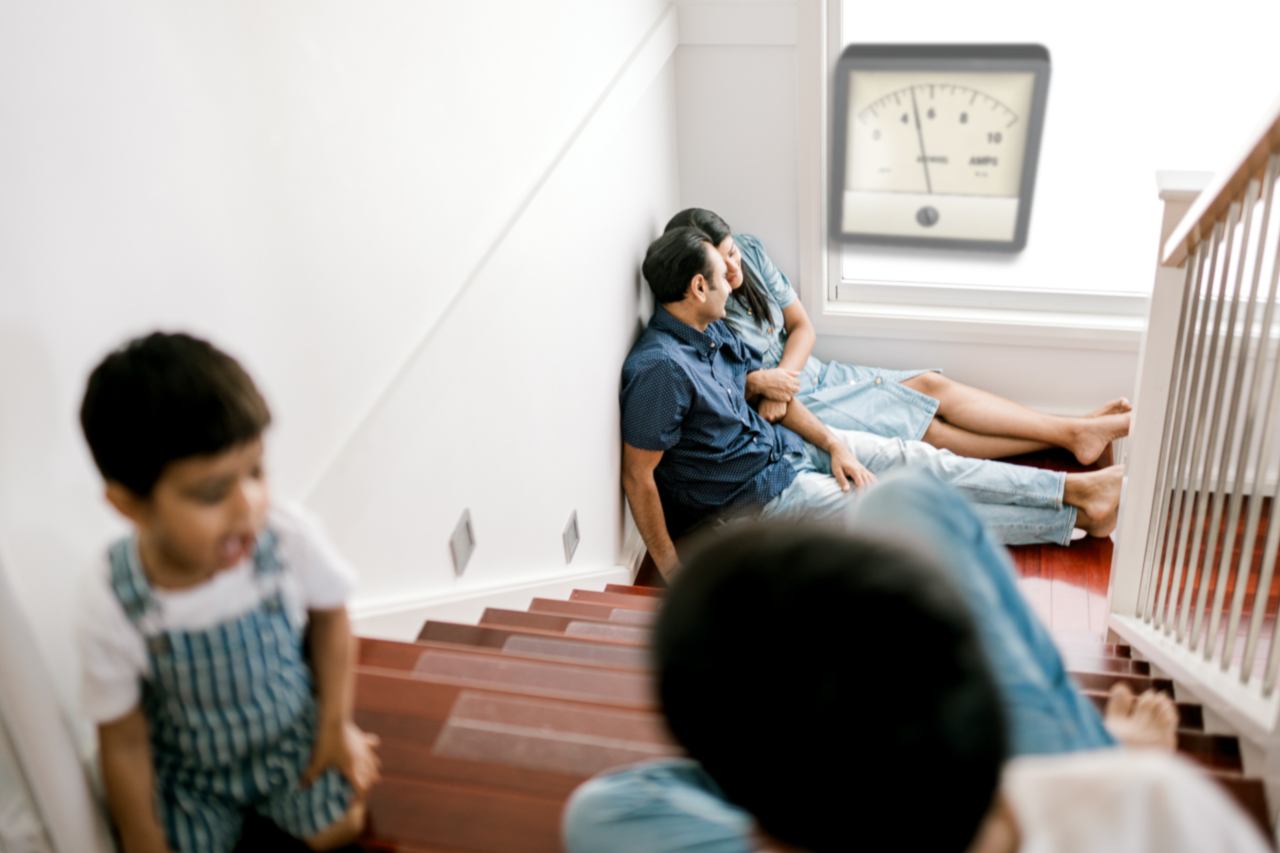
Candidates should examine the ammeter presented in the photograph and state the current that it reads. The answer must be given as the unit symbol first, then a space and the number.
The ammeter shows A 5
